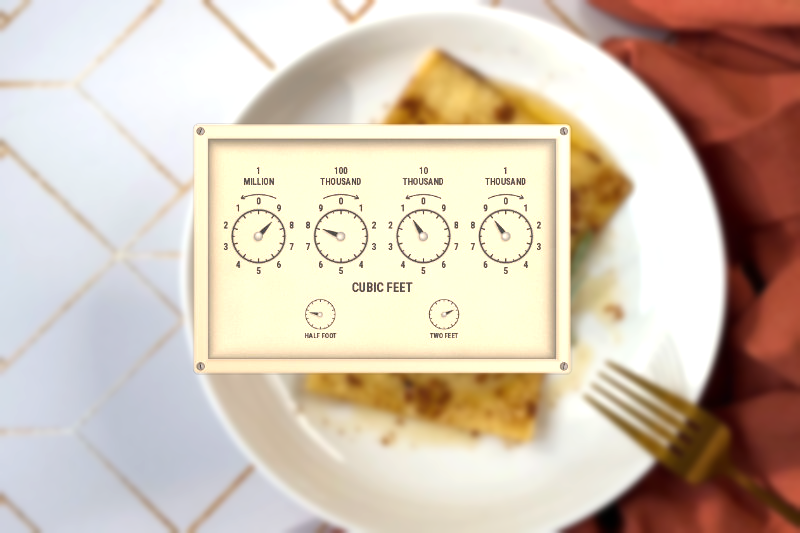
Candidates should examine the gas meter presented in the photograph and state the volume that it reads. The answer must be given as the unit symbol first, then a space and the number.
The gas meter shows ft³ 880900
